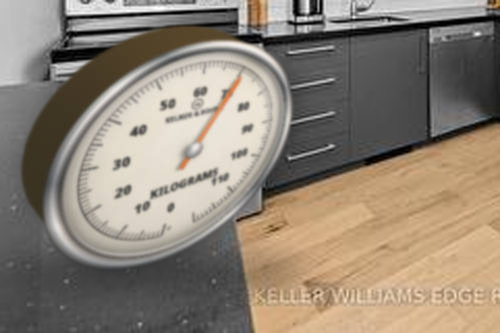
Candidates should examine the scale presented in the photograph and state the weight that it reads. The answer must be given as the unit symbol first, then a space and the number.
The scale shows kg 70
